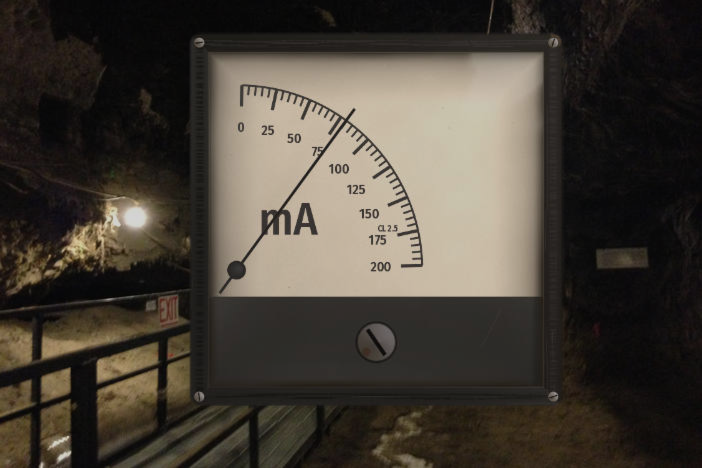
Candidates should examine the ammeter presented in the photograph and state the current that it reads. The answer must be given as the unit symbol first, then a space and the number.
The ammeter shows mA 80
